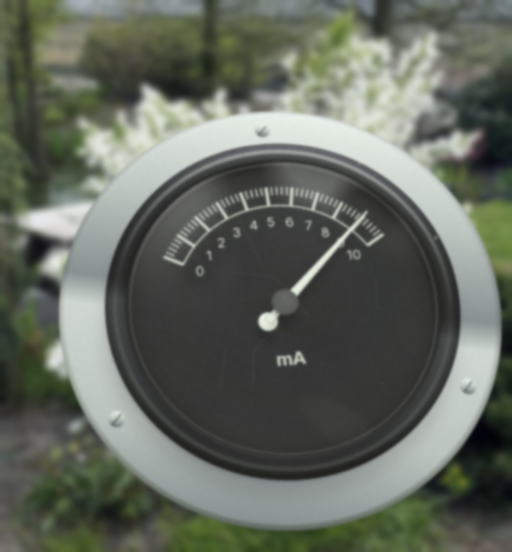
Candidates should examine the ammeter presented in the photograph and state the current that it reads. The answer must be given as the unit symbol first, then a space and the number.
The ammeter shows mA 9
